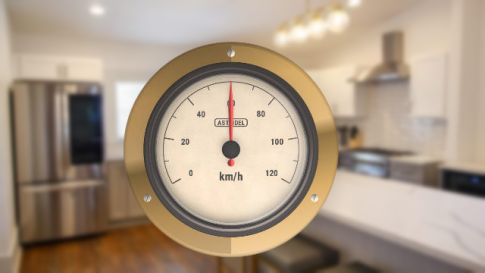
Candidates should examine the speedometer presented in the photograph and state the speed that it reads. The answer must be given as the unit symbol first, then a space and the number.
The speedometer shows km/h 60
